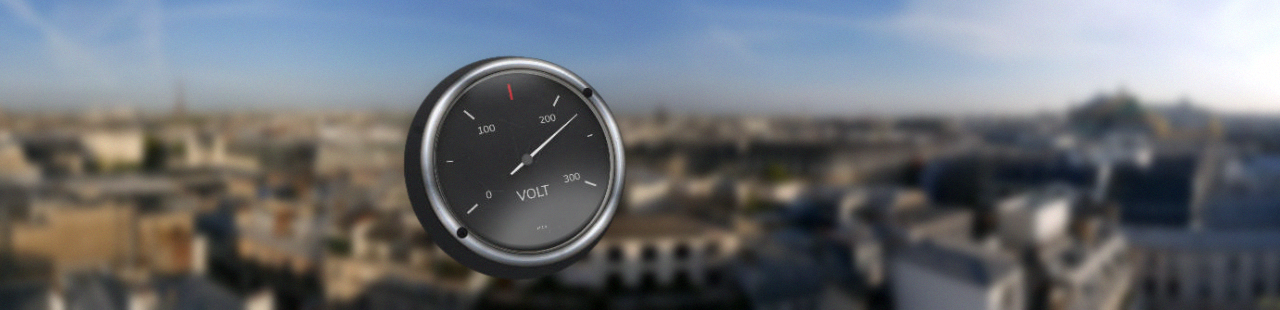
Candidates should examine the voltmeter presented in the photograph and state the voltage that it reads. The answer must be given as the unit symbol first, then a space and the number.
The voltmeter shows V 225
